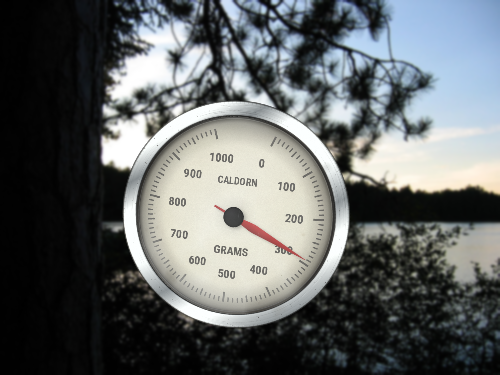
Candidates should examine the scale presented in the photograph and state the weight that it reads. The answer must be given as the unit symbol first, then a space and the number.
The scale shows g 290
